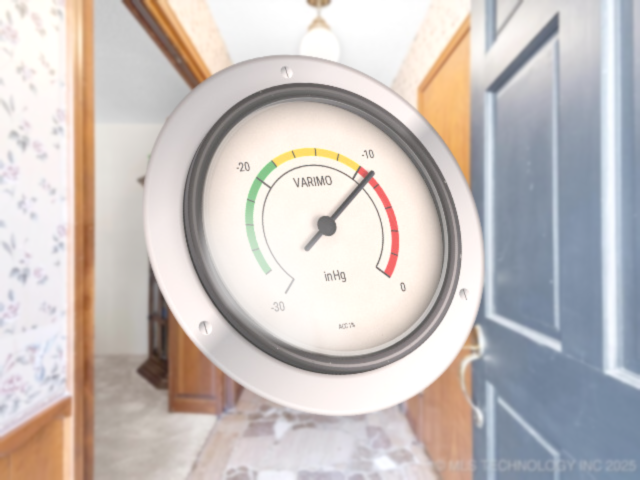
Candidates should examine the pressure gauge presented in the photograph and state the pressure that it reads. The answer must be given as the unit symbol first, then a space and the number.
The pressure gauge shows inHg -9
